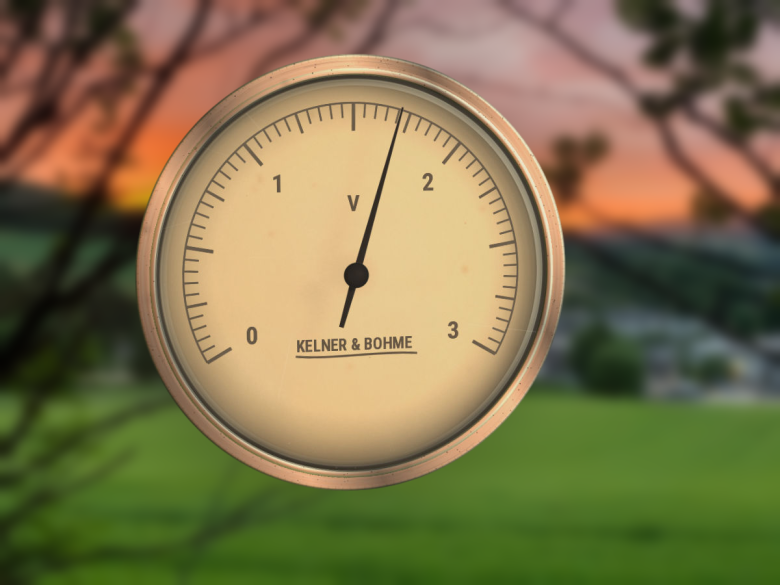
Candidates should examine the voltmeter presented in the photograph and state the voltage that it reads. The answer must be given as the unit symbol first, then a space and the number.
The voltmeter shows V 1.7
